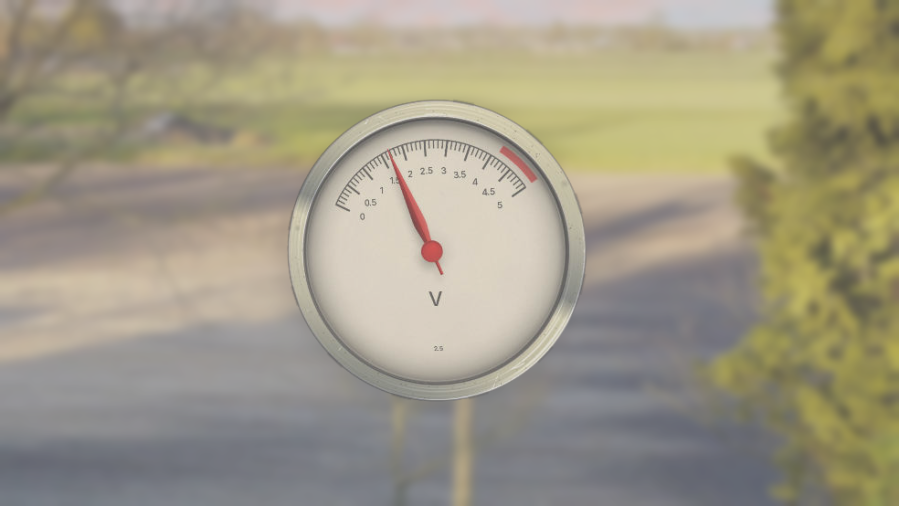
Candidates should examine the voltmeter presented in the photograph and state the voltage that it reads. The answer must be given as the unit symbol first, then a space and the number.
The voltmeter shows V 1.7
